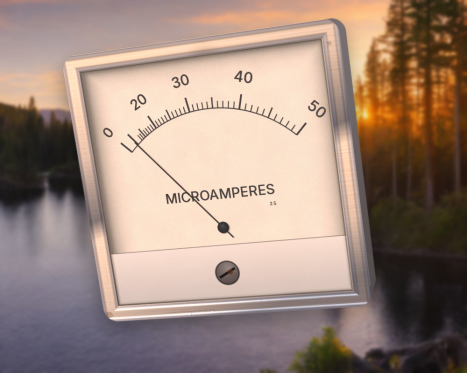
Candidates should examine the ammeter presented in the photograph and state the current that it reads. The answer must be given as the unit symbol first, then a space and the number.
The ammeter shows µA 10
